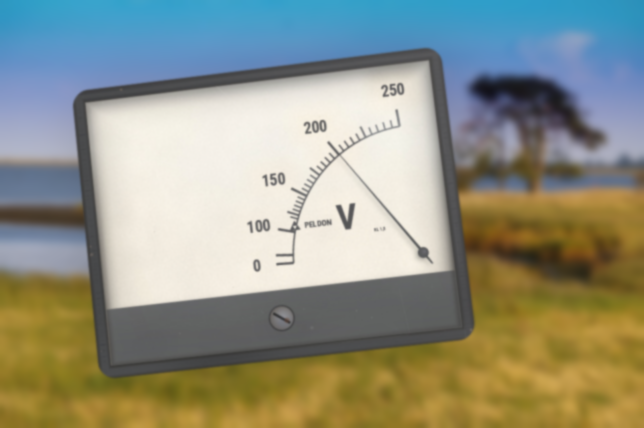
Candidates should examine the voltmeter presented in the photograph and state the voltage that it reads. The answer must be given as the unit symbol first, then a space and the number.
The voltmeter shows V 200
